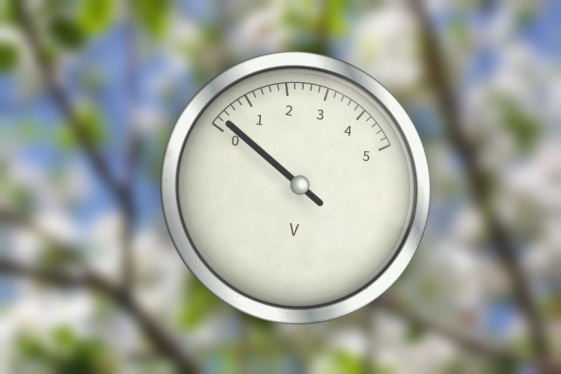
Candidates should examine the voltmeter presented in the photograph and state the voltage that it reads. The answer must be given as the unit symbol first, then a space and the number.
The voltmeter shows V 0.2
